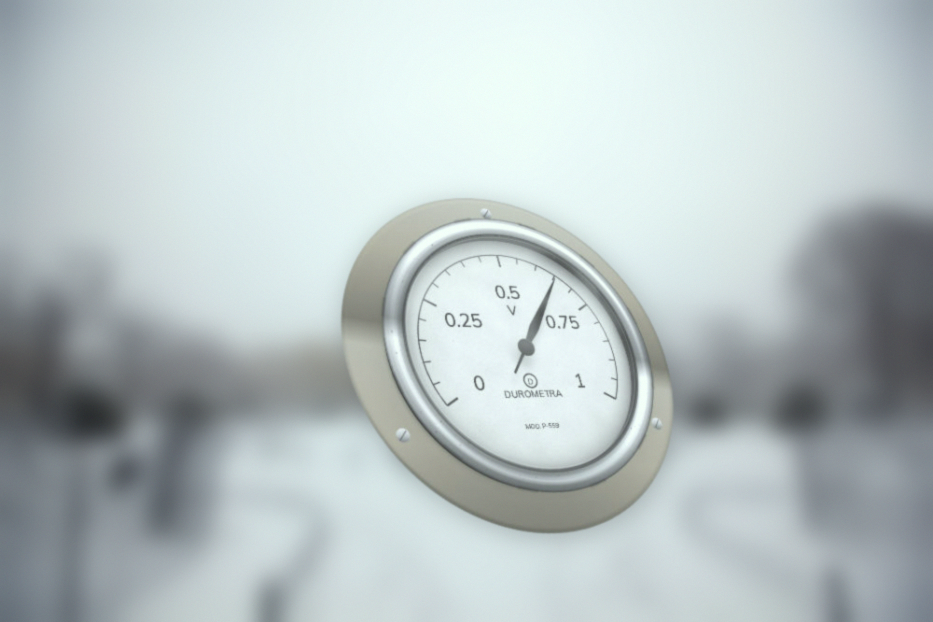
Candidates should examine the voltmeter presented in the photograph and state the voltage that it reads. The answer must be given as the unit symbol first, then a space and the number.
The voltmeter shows V 0.65
